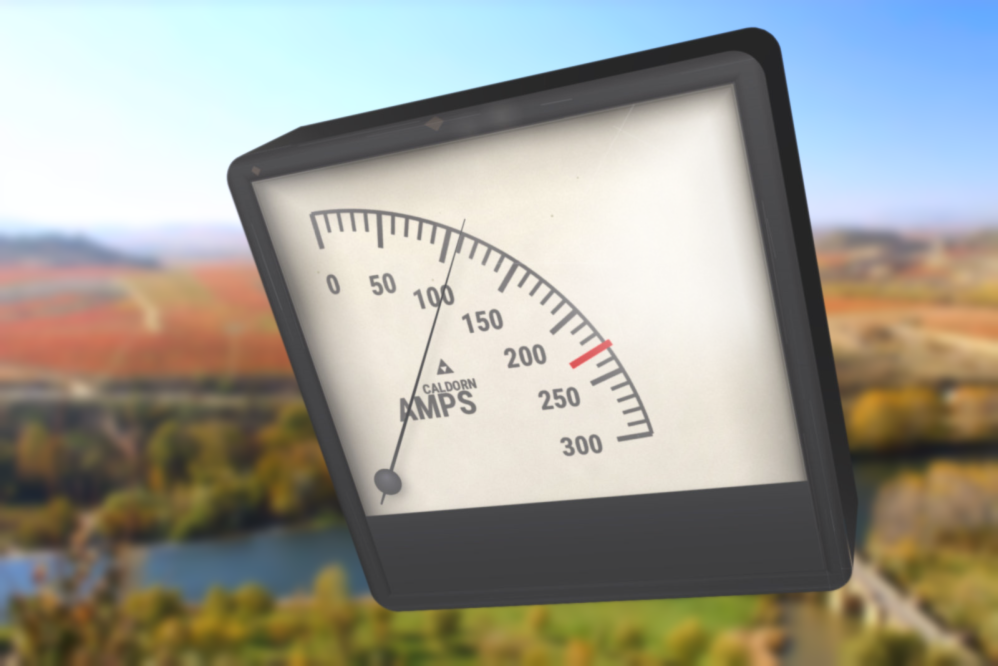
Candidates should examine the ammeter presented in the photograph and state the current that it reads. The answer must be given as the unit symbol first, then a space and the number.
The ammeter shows A 110
